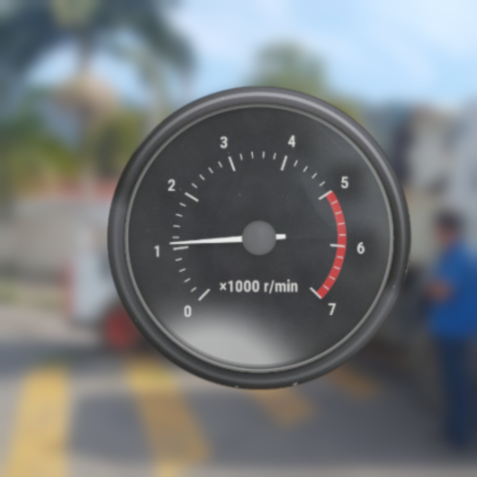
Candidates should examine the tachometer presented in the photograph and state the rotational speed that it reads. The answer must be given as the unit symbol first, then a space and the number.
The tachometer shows rpm 1100
